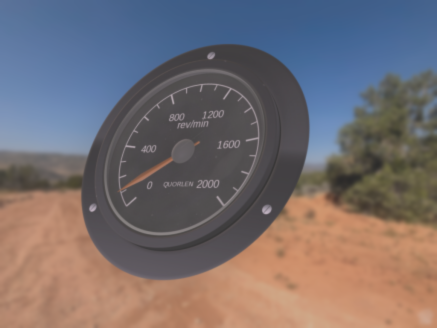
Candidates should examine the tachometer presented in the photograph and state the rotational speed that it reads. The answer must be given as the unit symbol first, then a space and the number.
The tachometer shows rpm 100
